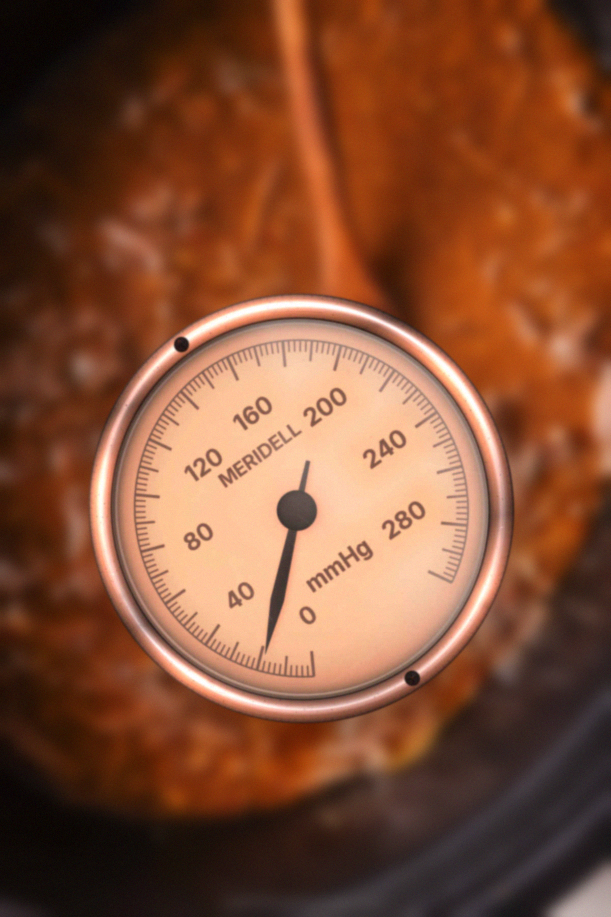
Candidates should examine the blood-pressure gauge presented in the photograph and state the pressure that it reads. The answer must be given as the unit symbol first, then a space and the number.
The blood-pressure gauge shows mmHg 18
